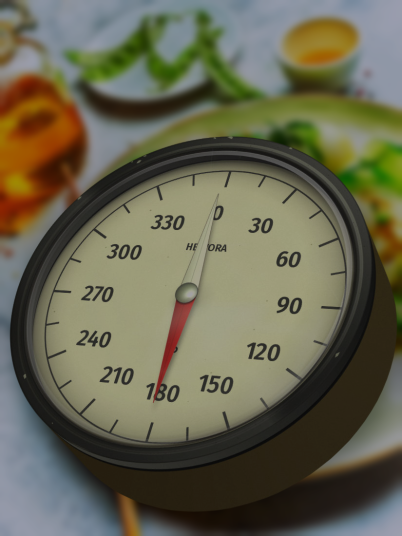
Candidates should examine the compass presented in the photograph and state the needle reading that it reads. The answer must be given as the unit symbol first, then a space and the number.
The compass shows ° 180
